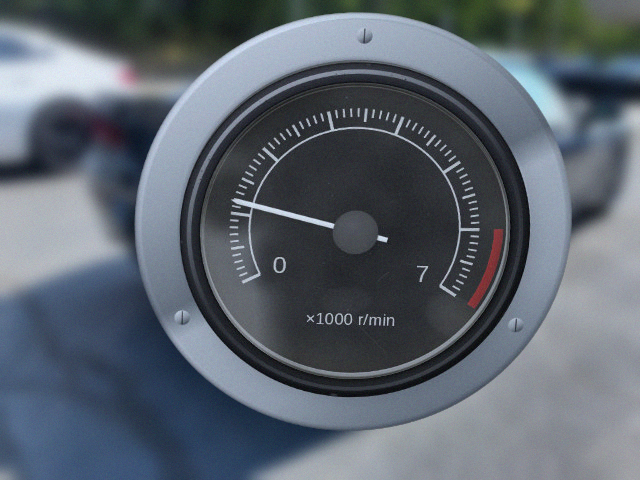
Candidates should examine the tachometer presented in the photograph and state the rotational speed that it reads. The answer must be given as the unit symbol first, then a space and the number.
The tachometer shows rpm 1200
